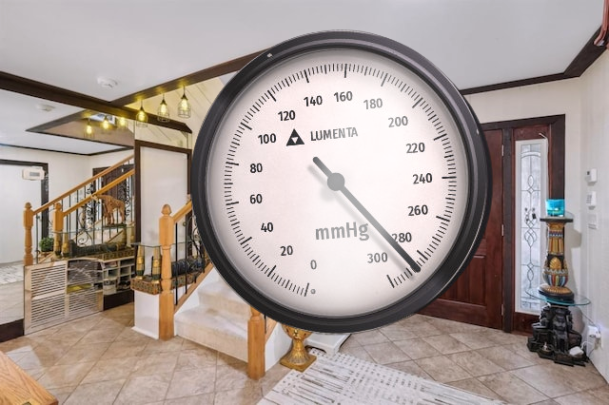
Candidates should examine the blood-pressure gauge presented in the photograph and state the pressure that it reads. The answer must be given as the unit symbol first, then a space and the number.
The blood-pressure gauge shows mmHg 286
